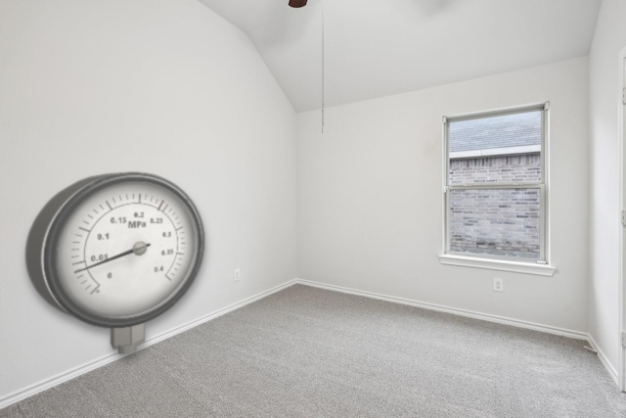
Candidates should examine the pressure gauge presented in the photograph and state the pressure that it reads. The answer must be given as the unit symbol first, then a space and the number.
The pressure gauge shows MPa 0.04
